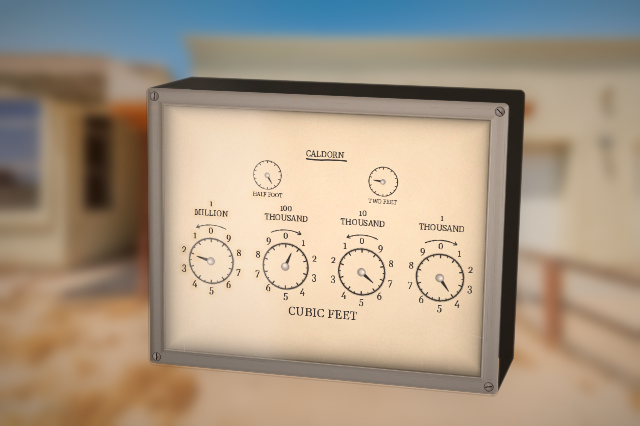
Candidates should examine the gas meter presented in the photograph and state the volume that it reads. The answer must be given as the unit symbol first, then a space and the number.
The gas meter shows ft³ 206400
